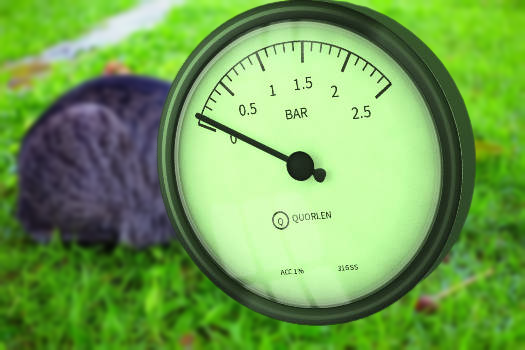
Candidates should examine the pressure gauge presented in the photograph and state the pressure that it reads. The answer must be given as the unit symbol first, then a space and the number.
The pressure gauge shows bar 0.1
